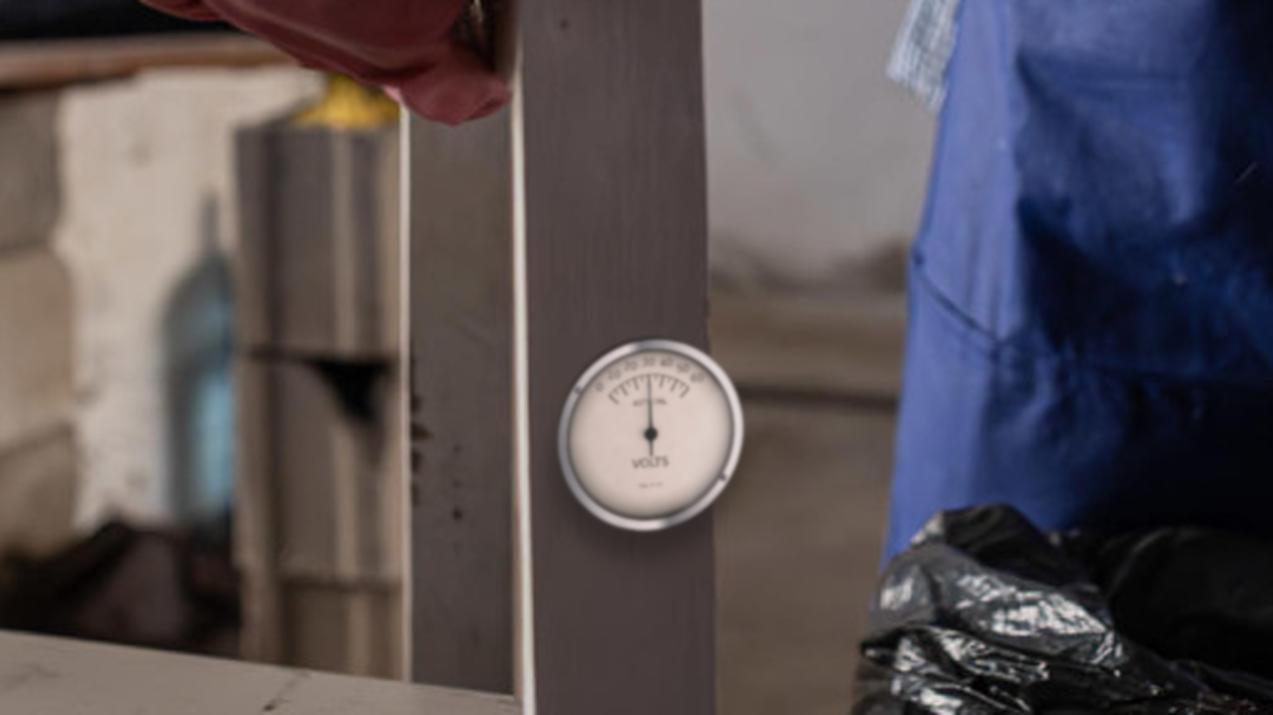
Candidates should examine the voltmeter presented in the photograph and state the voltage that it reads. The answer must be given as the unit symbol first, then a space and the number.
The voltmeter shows V 30
